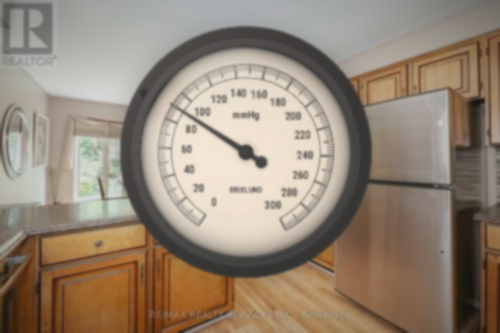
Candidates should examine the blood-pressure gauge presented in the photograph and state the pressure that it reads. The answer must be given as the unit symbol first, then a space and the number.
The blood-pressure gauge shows mmHg 90
